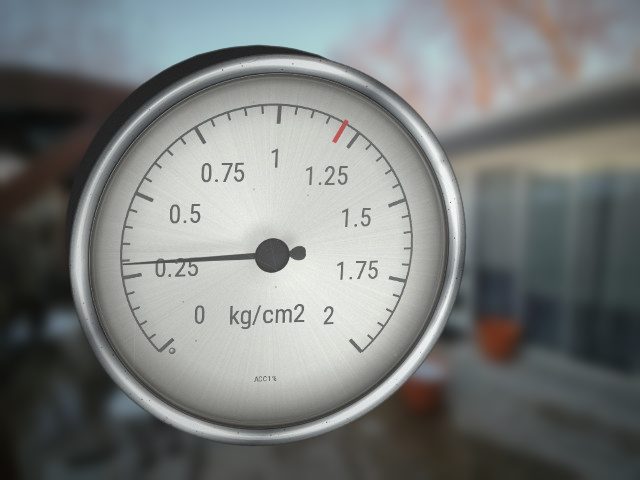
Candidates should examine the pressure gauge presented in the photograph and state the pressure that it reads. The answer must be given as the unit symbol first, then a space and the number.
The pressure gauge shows kg/cm² 0.3
